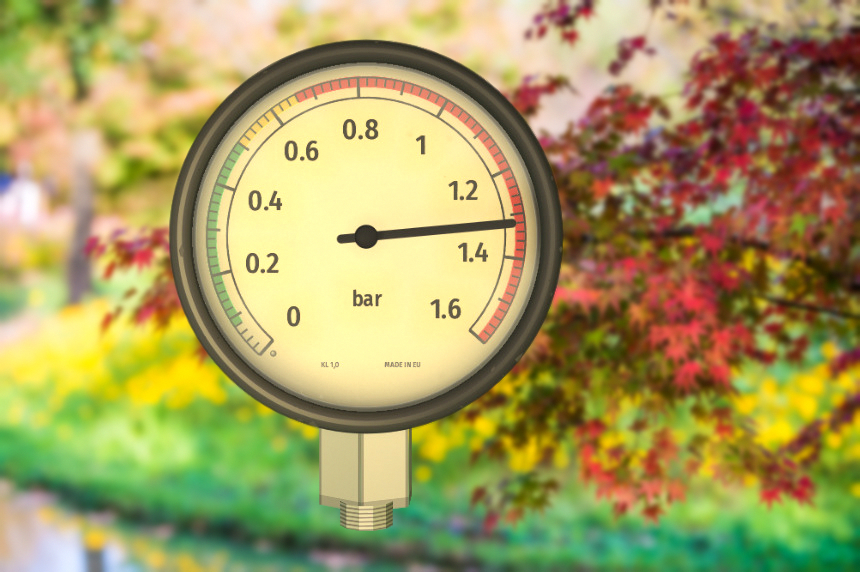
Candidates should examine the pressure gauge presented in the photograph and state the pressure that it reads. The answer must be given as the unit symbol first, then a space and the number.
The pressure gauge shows bar 1.32
